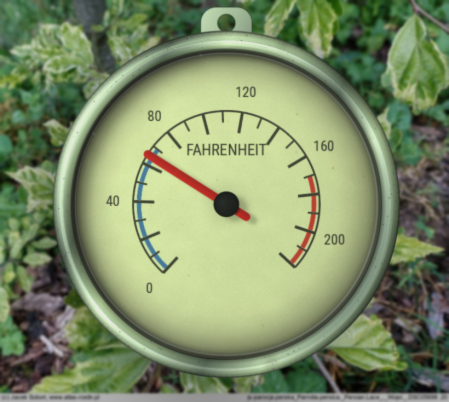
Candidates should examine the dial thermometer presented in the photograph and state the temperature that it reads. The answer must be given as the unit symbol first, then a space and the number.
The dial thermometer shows °F 65
